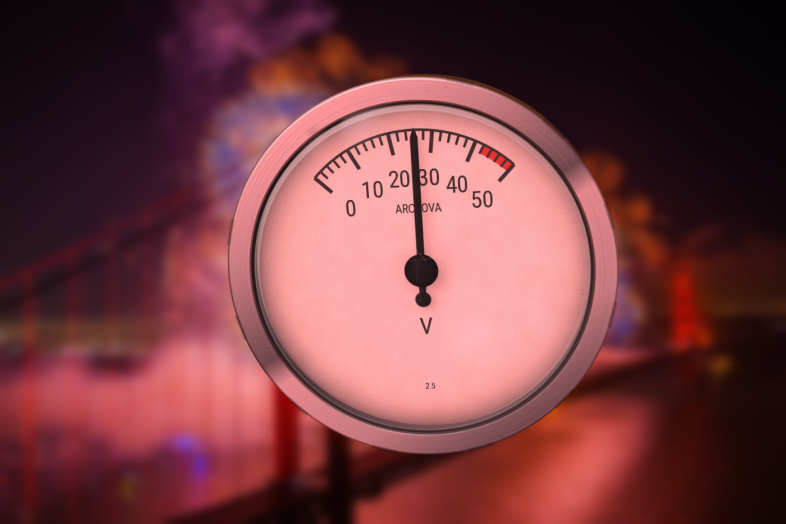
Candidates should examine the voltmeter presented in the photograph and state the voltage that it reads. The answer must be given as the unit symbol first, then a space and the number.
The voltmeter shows V 26
